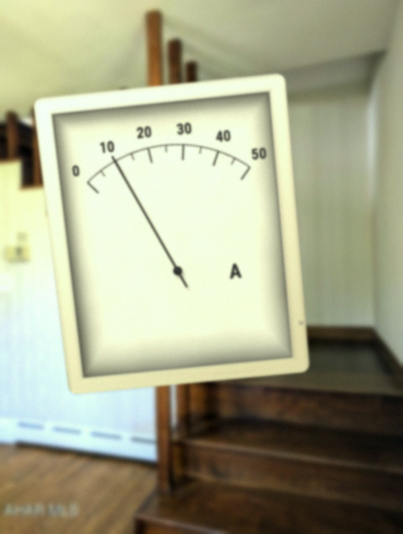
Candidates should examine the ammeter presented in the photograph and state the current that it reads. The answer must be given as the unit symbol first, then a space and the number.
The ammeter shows A 10
